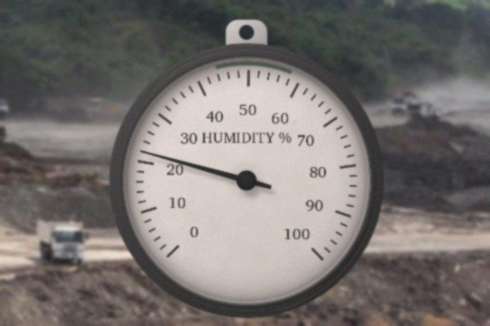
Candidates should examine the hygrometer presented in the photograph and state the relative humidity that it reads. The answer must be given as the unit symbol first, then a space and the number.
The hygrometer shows % 22
